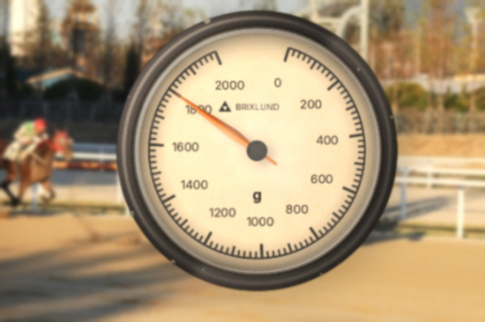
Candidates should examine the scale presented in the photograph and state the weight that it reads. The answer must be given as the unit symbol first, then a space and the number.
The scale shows g 1800
